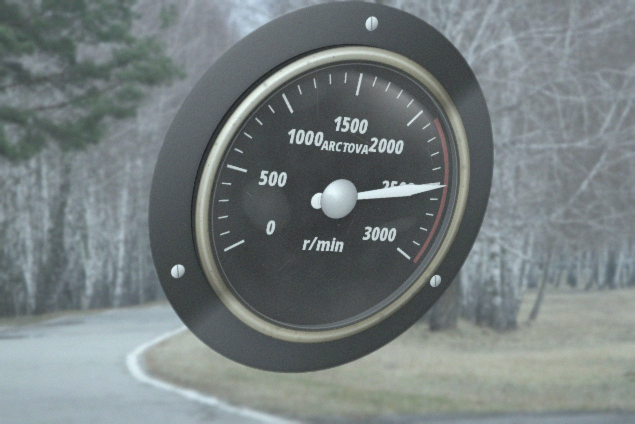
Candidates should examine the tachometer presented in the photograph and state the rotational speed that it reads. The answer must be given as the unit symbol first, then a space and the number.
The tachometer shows rpm 2500
